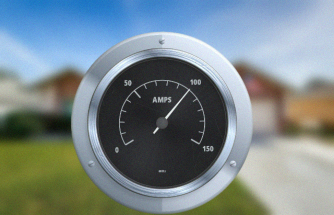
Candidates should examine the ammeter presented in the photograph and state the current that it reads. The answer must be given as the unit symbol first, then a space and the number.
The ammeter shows A 100
